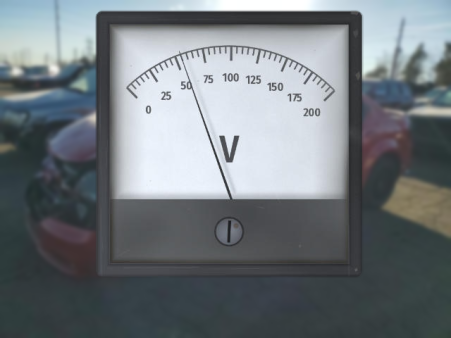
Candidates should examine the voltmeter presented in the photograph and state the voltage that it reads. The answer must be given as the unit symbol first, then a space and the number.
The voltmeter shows V 55
